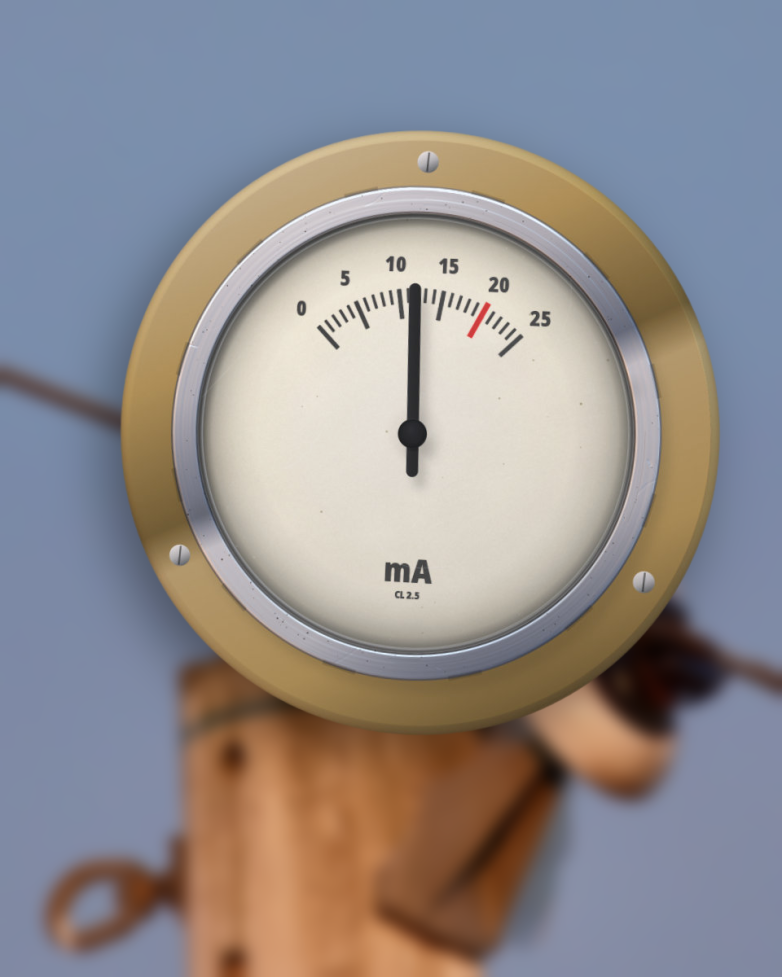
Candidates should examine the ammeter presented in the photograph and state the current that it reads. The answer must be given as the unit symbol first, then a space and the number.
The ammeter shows mA 12
